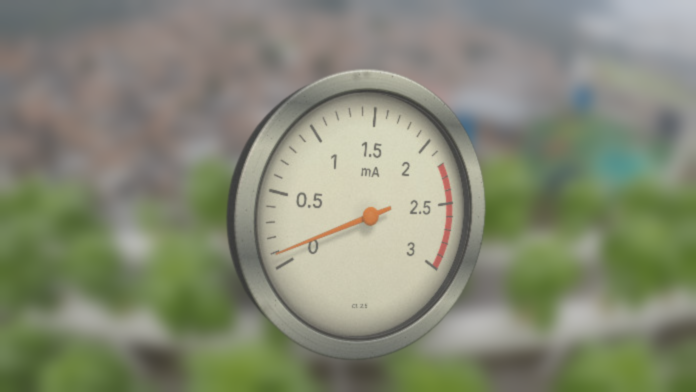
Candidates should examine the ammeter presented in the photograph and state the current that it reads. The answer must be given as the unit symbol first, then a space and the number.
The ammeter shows mA 0.1
